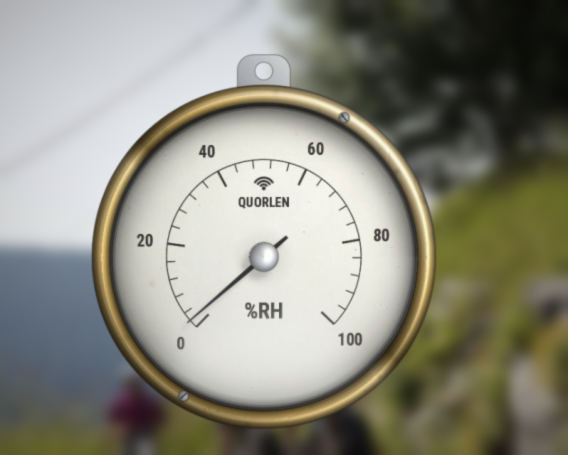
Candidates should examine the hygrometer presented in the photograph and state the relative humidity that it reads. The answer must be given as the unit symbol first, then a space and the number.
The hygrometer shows % 2
